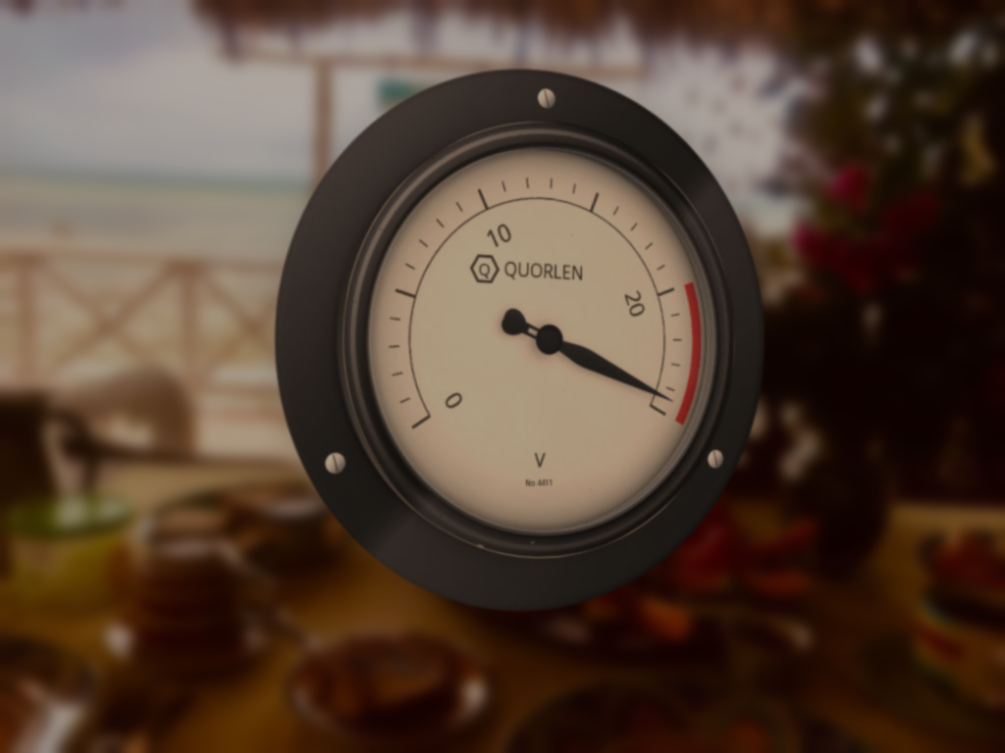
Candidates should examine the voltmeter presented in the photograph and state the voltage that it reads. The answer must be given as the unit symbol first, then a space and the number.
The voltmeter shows V 24.5
